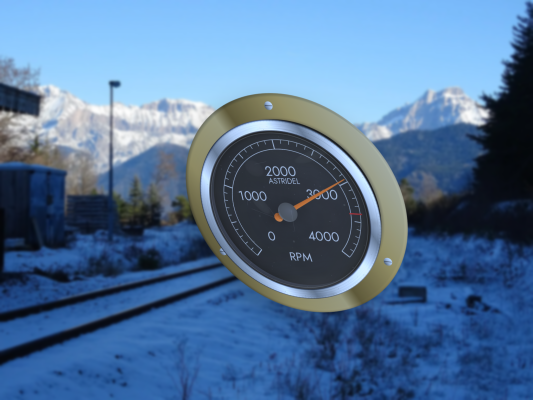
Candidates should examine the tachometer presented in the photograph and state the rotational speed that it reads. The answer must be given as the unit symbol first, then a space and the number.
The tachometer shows rpm 2950
